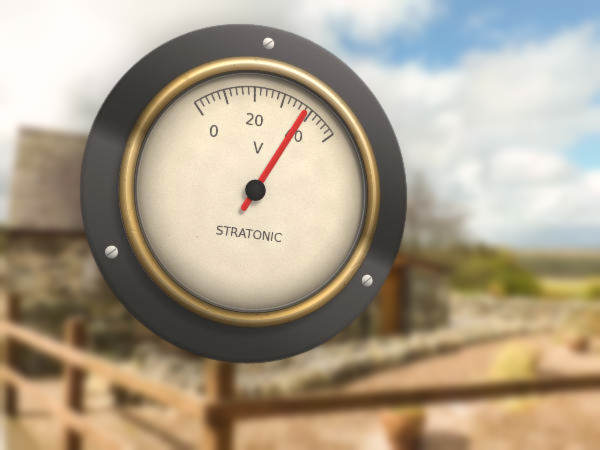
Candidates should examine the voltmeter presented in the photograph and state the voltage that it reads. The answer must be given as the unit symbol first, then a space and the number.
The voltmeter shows V 38
